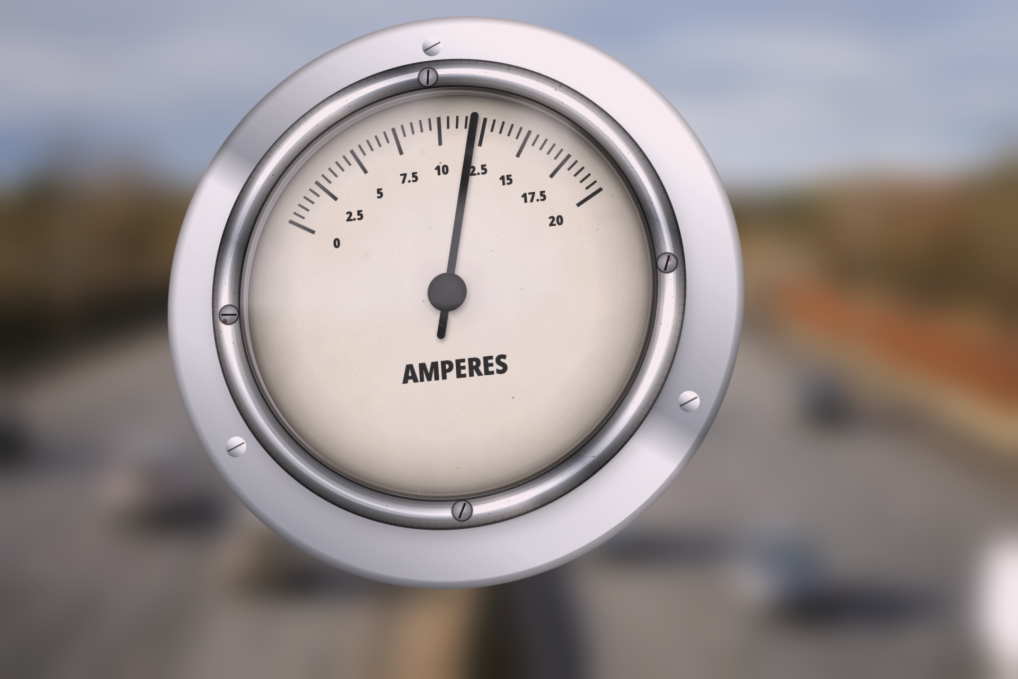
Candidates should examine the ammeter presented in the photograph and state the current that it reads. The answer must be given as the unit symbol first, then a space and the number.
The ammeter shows A 12
